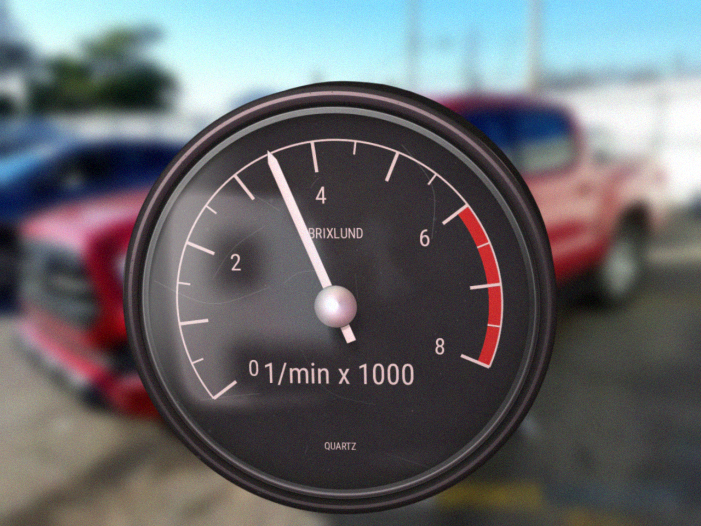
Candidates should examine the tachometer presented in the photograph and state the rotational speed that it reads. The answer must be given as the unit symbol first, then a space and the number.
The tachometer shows rpm 3500
